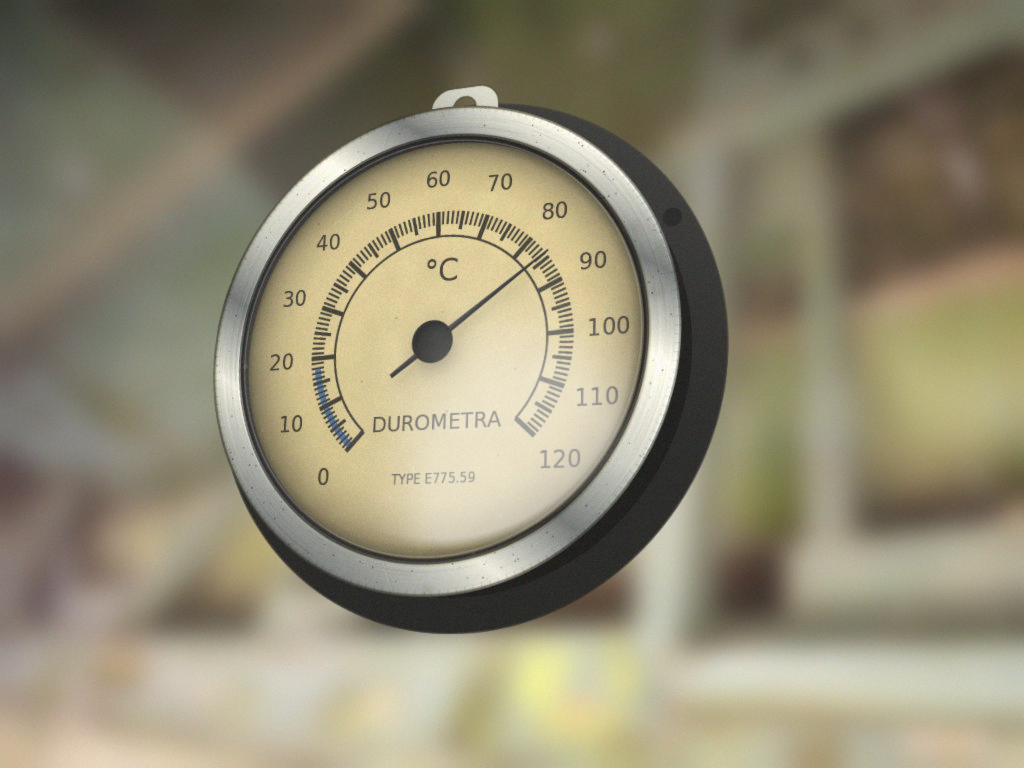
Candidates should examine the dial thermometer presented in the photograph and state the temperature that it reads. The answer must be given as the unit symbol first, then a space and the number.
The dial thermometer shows °C 85
